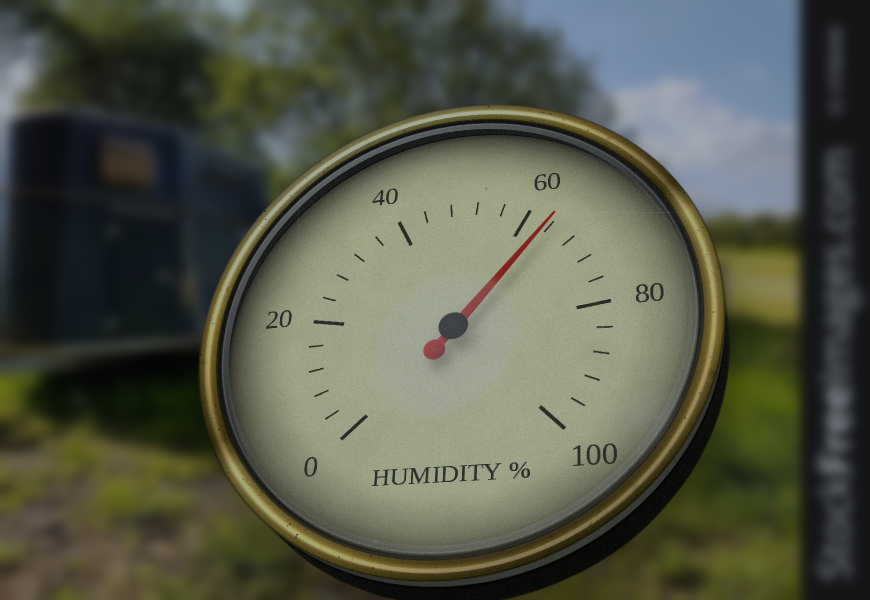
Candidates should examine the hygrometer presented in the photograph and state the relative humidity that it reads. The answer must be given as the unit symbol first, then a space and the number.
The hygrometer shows % 64
